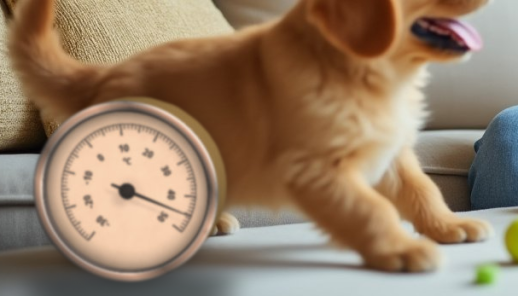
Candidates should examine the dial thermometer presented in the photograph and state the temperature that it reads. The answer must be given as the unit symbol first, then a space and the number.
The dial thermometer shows °C 45
